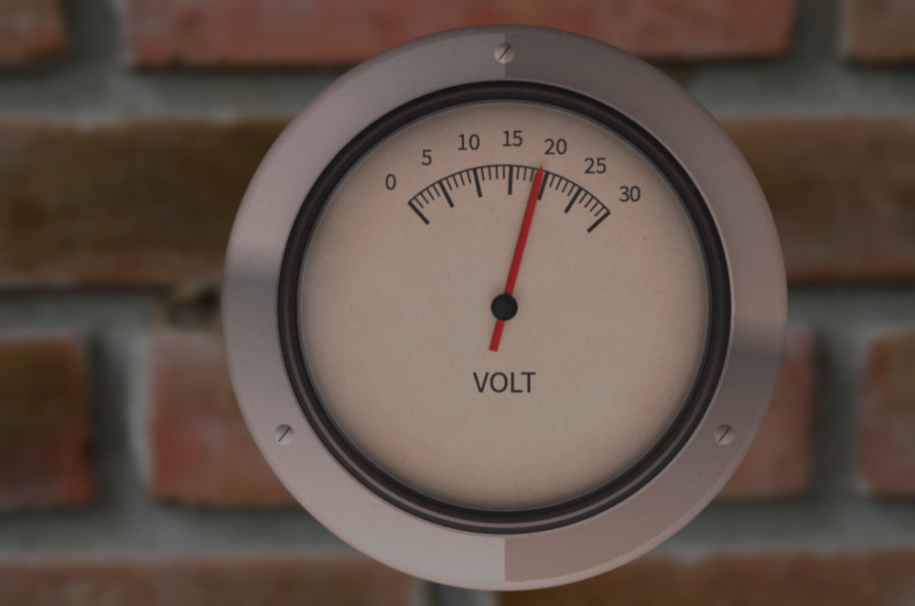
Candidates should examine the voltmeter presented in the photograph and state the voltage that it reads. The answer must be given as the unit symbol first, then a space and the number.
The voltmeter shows V 19
